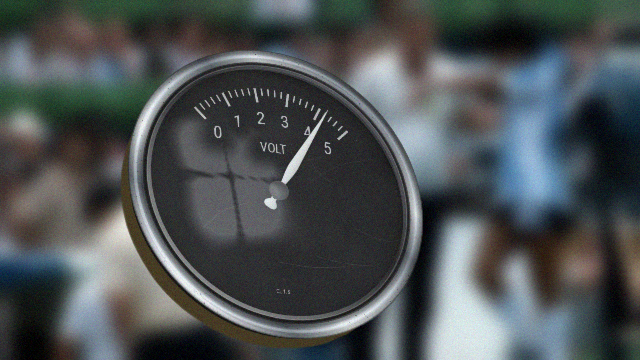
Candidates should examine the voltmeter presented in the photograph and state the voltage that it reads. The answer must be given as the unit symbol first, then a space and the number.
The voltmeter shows V 4.2
